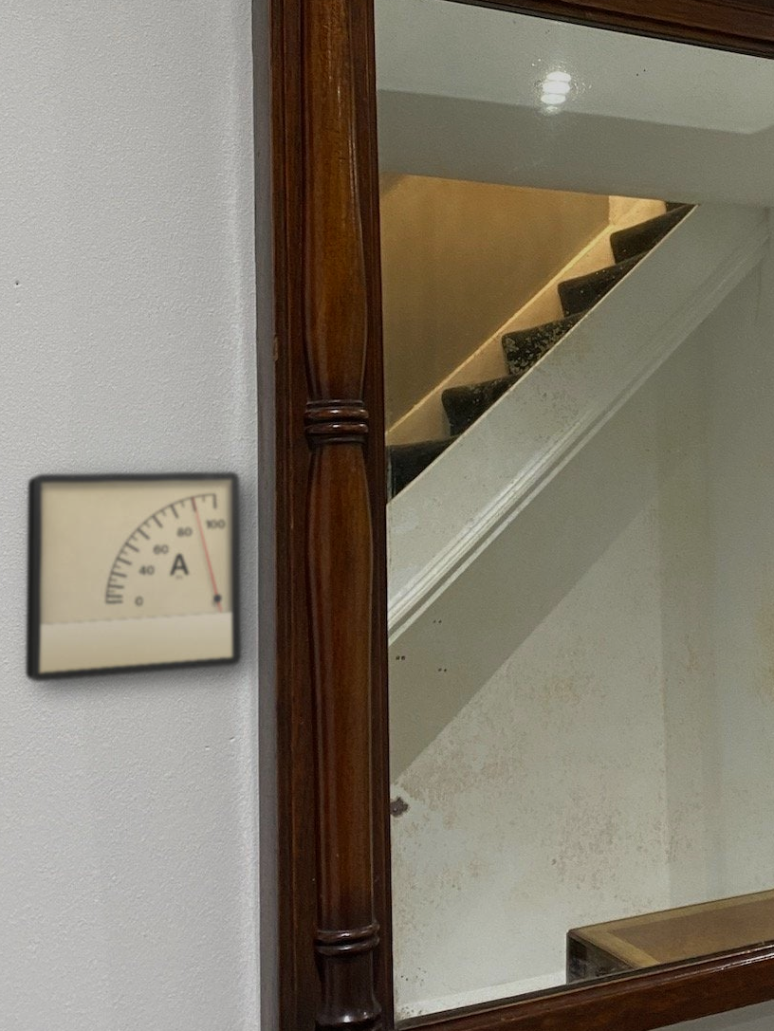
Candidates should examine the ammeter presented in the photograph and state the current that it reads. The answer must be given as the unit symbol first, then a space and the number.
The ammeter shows A 90
